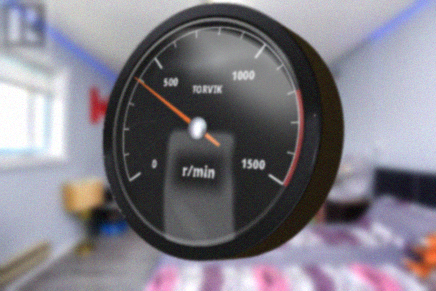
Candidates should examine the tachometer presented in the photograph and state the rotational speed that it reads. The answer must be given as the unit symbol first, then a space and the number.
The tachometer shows rpm 400
